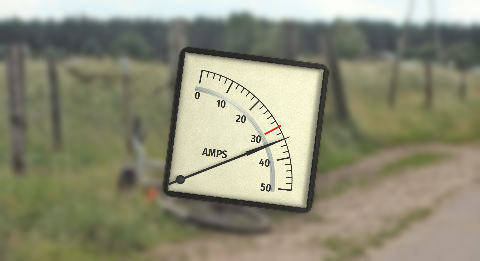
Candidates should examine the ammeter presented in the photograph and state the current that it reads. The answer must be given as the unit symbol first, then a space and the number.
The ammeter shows A 34
